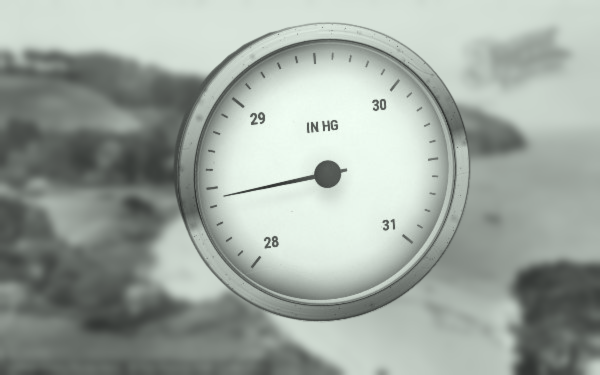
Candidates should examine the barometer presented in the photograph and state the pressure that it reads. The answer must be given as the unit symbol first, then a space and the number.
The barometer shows inHg 28.45
